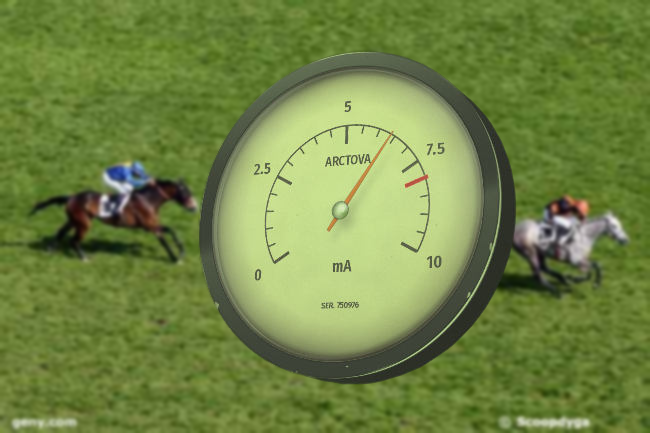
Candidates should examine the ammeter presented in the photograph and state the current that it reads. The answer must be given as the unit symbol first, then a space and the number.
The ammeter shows mA 6.5
